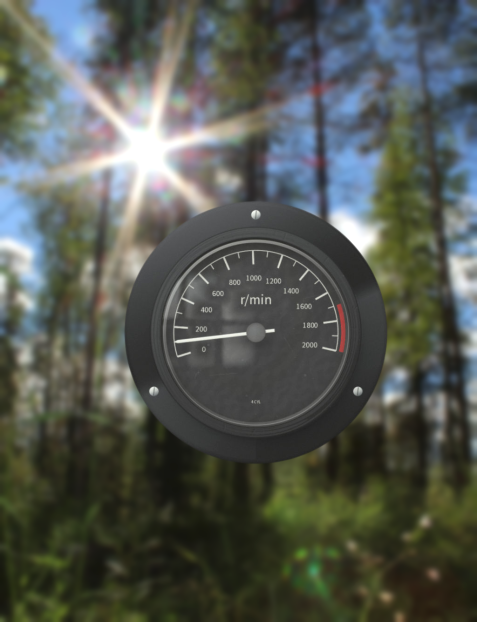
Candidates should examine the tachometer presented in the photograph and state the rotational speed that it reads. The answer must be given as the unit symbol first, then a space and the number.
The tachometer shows rpm 100
